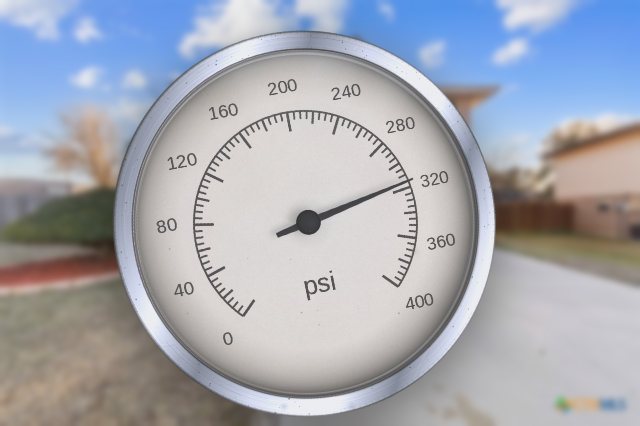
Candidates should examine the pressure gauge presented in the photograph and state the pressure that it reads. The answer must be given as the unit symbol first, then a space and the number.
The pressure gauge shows psi 315
